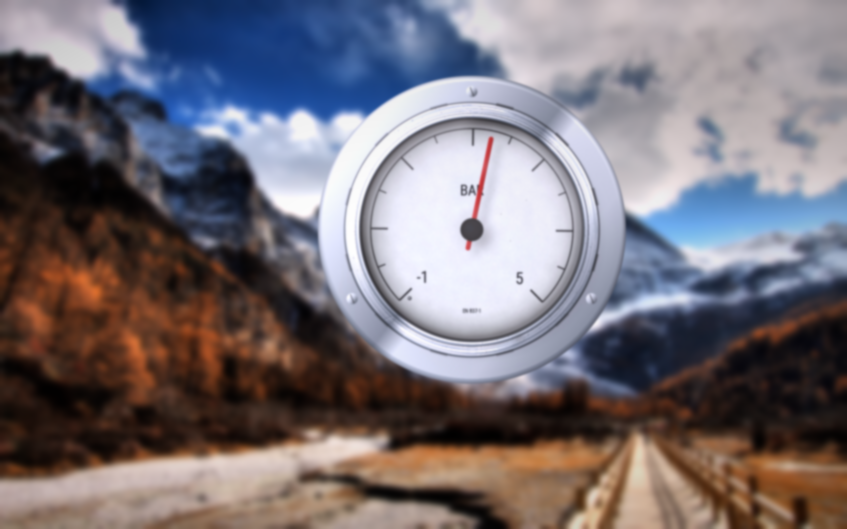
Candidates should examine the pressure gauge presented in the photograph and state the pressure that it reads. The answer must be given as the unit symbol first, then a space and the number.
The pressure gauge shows bar 2.25
